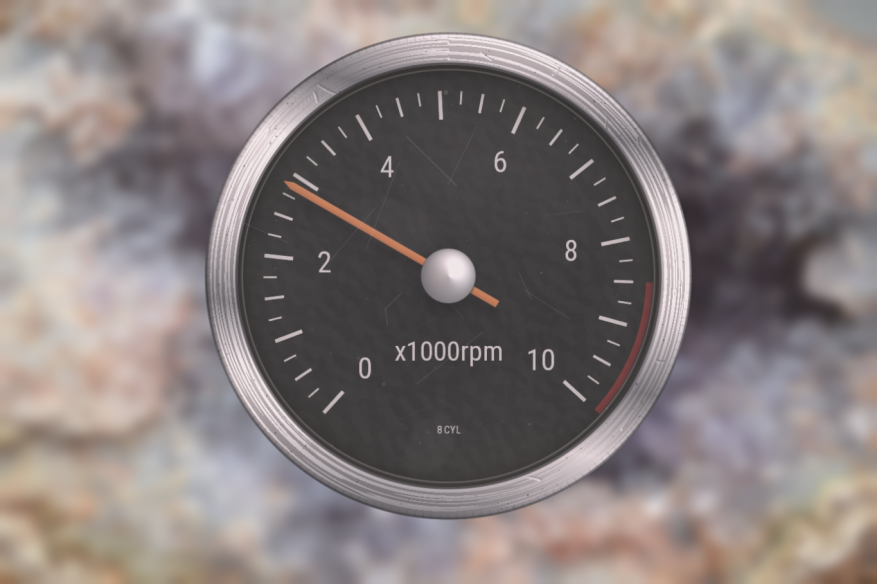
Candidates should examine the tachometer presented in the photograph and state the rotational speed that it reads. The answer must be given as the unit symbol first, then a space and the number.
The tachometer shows rpm 2875
